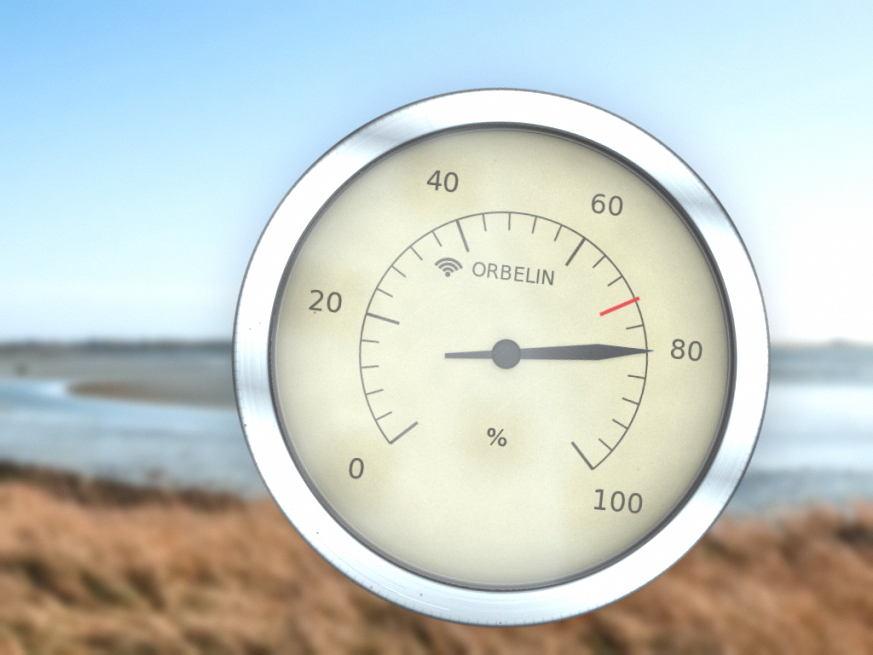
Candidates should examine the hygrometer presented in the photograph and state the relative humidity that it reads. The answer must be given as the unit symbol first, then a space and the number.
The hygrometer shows % 80
